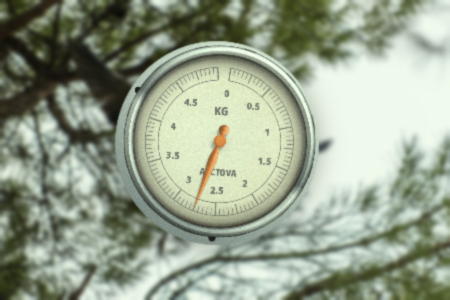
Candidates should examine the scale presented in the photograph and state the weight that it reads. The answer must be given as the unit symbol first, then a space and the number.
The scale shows kg 2.75
